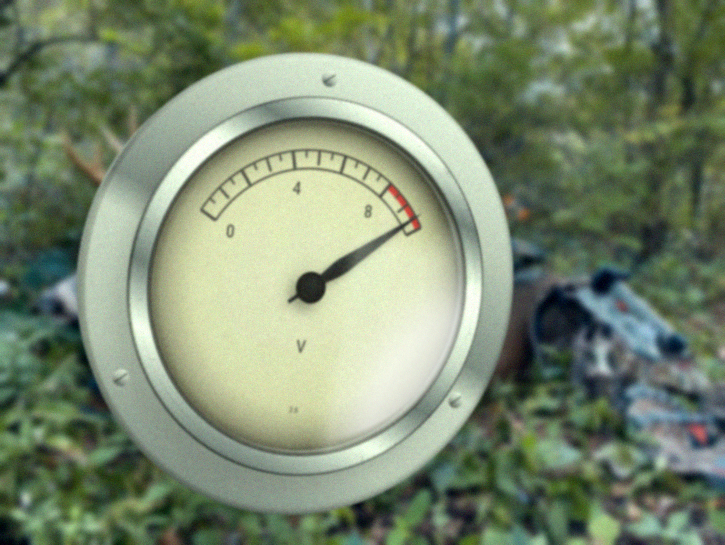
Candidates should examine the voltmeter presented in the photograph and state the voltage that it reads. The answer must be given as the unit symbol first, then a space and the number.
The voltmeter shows V 9.5
